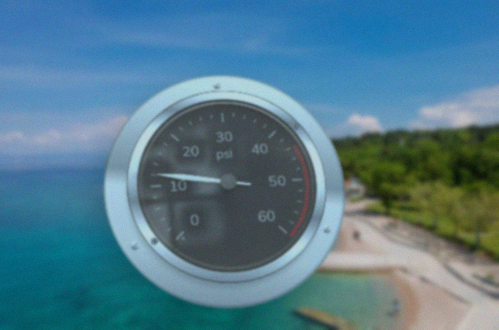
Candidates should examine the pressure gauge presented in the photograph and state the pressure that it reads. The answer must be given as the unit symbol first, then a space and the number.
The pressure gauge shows psi 12
